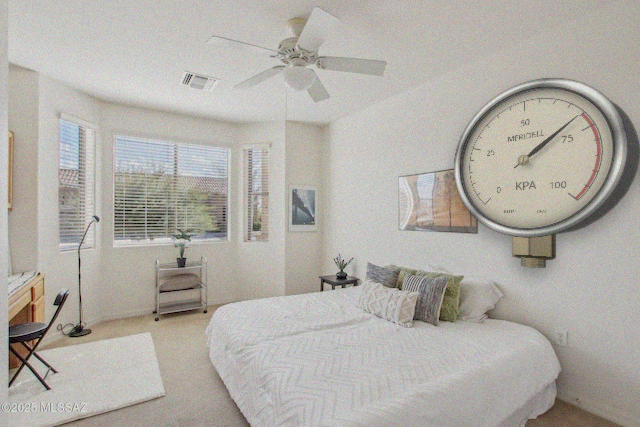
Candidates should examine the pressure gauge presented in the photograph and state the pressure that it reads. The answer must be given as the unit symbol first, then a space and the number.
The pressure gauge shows kPa 70
